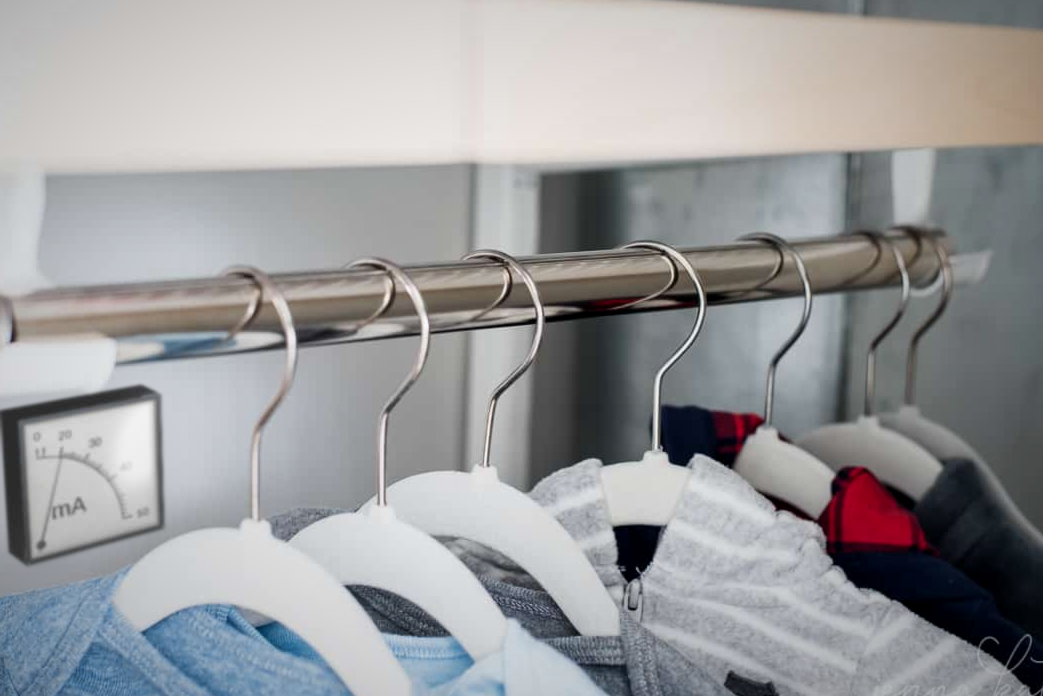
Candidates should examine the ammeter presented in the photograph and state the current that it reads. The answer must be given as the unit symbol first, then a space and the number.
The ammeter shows mA 20
